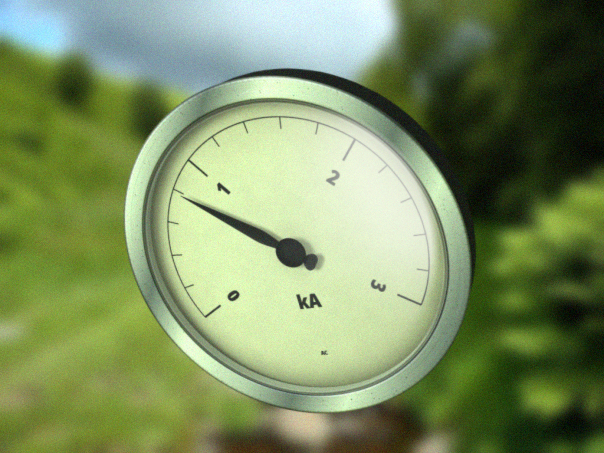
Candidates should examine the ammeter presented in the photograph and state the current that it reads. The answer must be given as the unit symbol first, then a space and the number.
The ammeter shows kA 0.8
